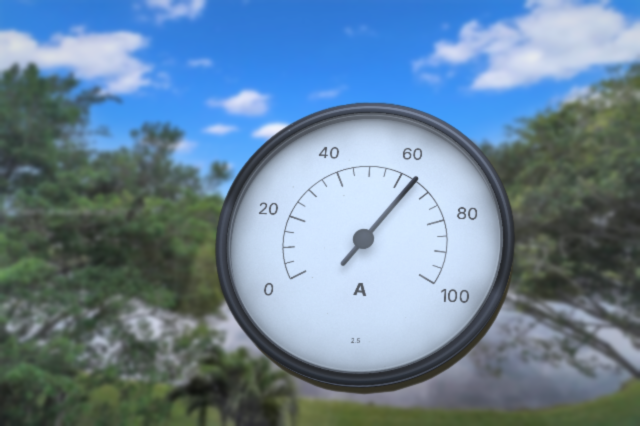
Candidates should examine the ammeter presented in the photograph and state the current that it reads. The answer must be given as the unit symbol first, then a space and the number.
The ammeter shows A 65
